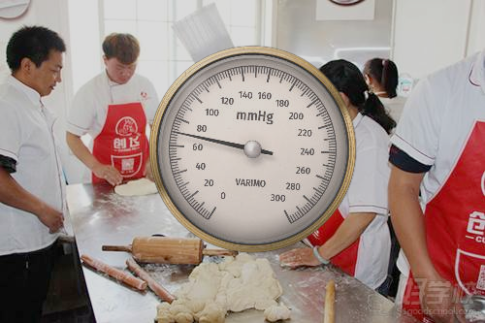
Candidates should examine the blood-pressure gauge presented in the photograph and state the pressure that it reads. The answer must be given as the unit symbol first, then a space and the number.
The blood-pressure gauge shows mmHg 70
